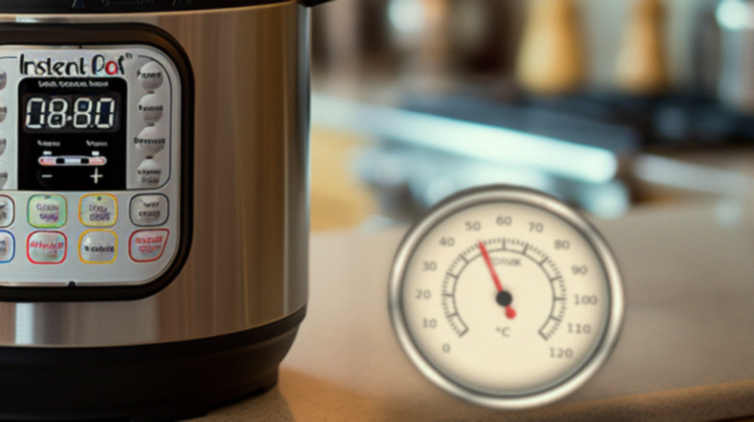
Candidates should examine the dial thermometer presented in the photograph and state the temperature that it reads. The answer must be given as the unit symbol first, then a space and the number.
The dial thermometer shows °C 50
